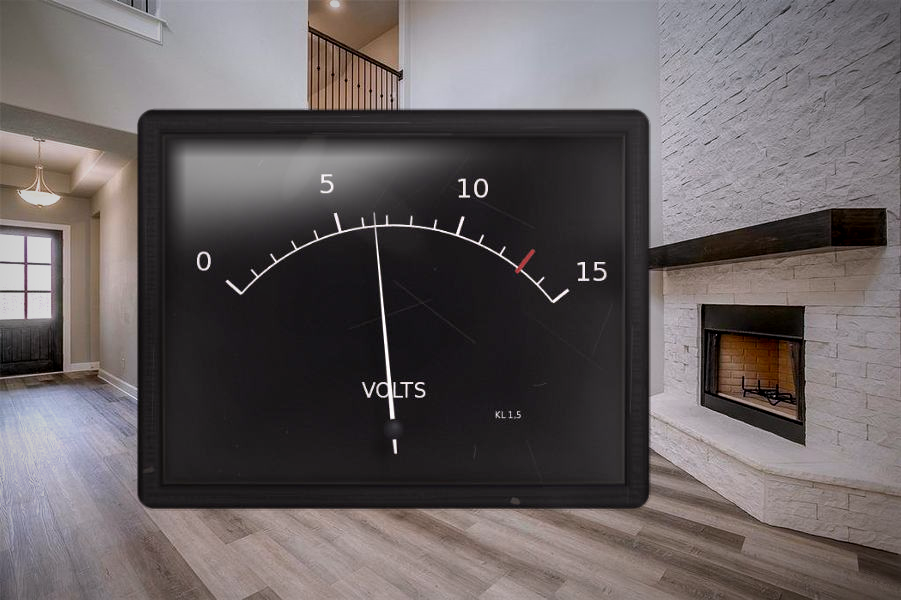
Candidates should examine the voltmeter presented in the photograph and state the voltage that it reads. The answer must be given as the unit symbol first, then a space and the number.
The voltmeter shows V 6.5
